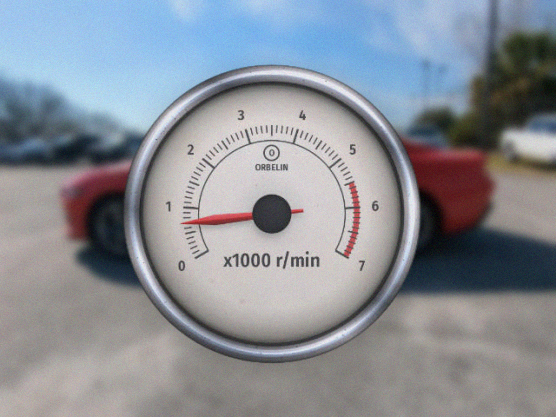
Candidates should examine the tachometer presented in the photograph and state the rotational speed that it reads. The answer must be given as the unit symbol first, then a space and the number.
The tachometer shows rpm 700
